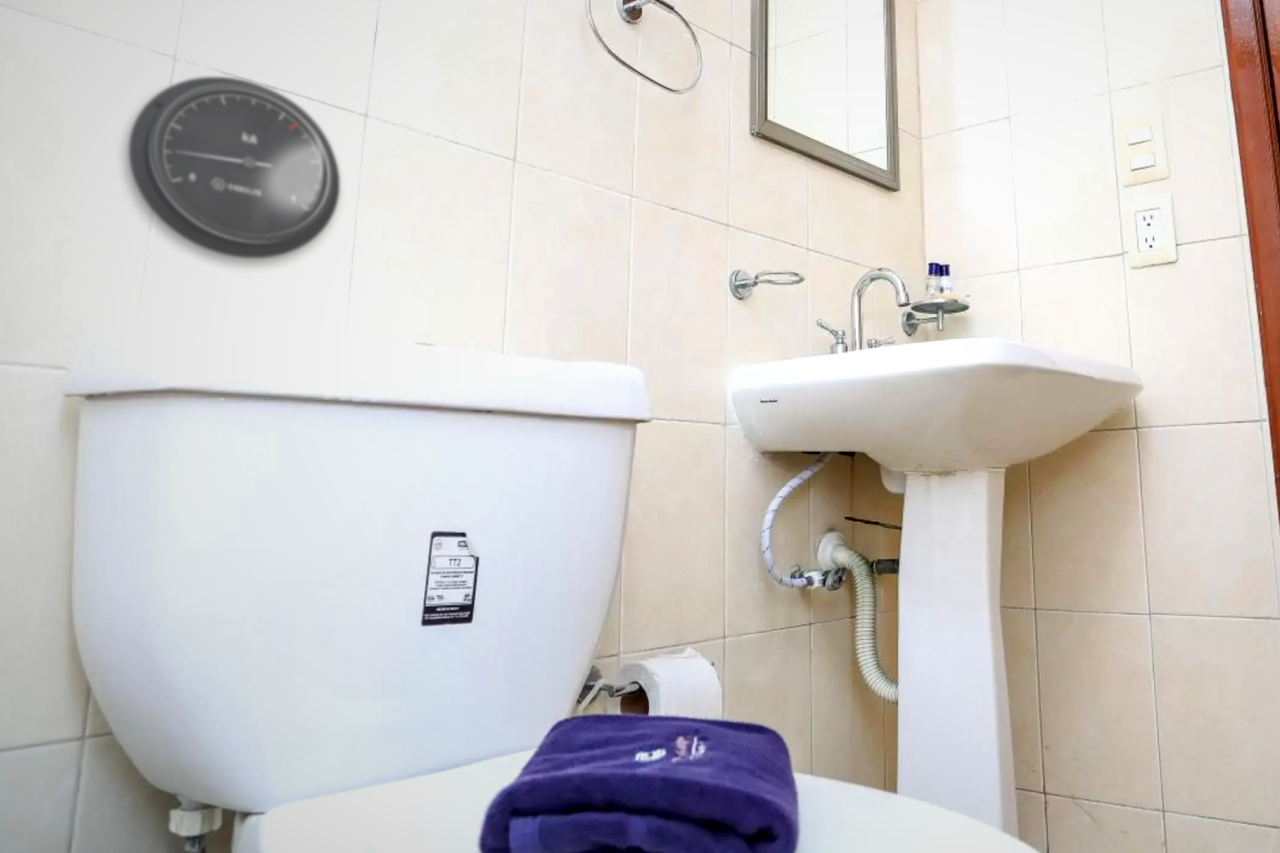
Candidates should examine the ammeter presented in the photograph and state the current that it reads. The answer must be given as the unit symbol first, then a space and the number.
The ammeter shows kA 0.1
